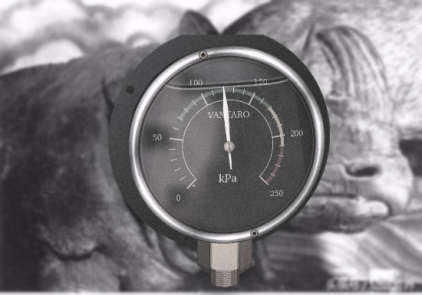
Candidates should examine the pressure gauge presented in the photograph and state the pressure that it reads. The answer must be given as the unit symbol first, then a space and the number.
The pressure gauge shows kPa 120
